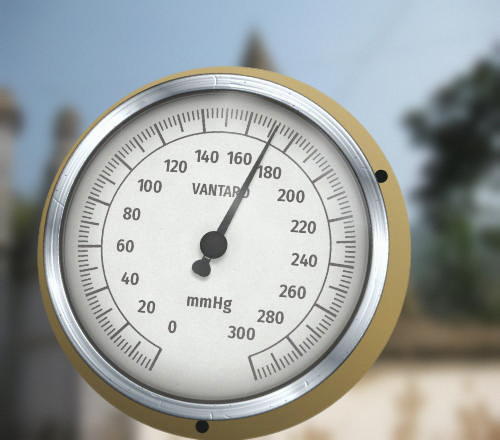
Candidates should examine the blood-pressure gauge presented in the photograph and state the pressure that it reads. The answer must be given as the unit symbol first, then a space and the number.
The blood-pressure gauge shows mmHg 172
